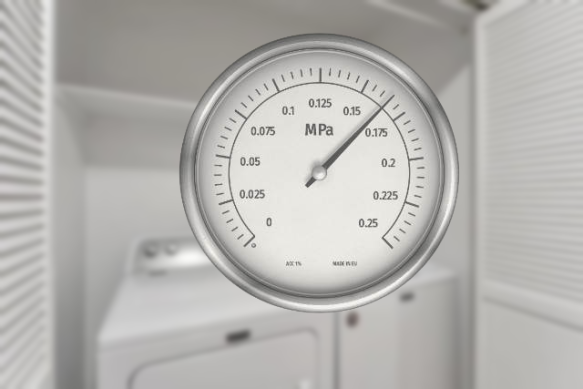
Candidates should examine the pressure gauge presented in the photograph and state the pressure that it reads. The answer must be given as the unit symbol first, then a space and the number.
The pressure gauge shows MPa 0.165
